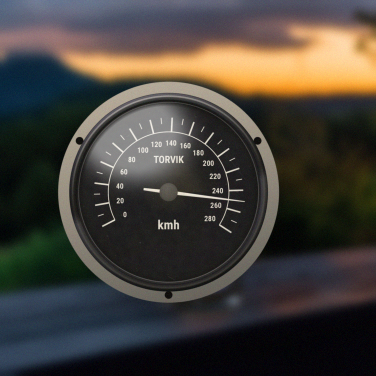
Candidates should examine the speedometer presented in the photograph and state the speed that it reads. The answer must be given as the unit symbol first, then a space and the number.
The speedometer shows km/h 250
